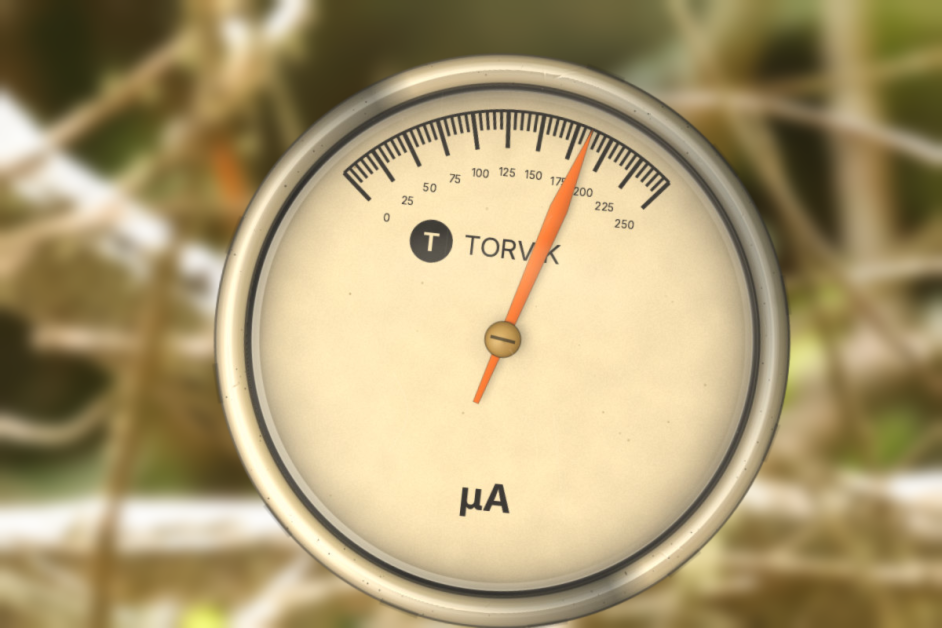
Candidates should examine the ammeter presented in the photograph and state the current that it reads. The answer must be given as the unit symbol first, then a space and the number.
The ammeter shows µA 185
